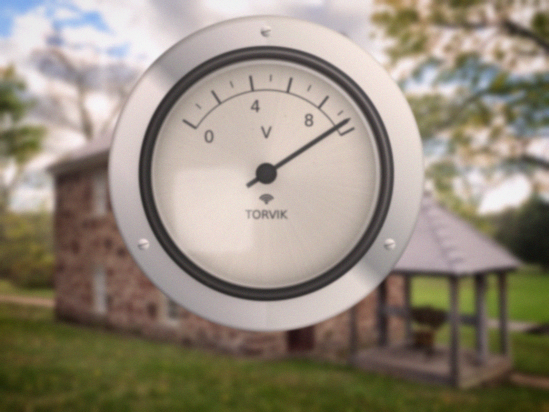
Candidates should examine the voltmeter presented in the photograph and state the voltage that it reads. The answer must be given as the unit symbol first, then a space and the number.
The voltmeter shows V 9.5
